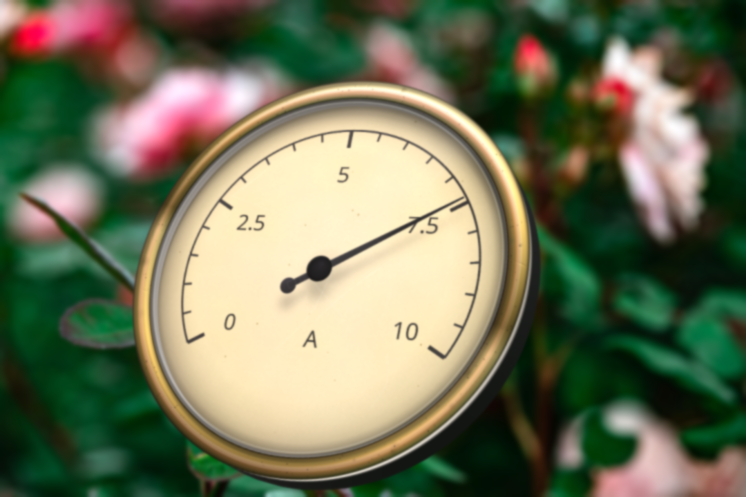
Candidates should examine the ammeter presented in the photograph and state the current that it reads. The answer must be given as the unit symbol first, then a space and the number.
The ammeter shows A 7.5
